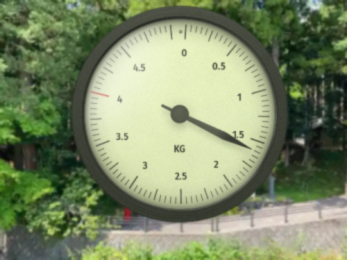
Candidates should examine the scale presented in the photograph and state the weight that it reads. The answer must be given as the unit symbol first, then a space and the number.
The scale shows kg 1.6
